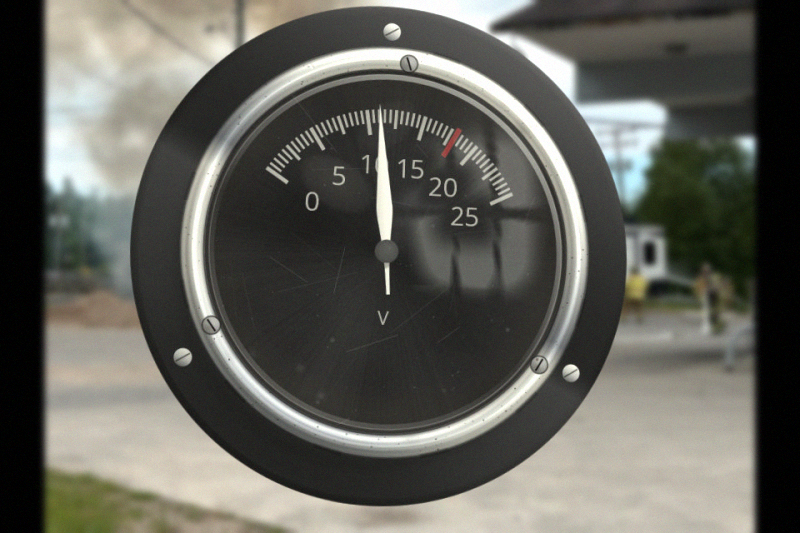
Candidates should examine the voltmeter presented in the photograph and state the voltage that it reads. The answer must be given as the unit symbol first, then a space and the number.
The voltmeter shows V 11
